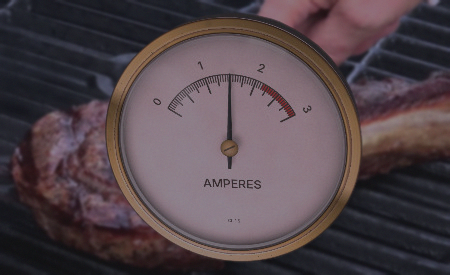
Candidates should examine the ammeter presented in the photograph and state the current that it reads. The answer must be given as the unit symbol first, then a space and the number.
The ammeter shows A 1.5
